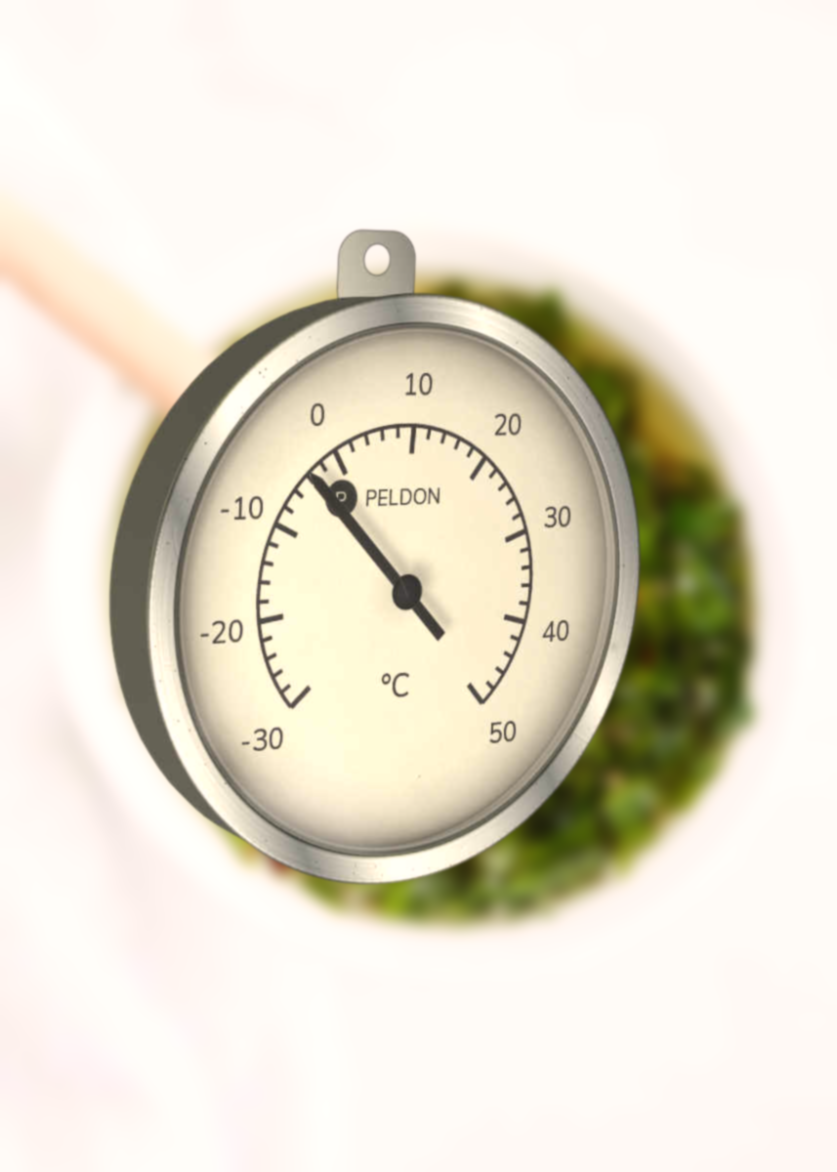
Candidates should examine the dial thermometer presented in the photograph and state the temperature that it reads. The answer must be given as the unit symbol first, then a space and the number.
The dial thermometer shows °C -4
